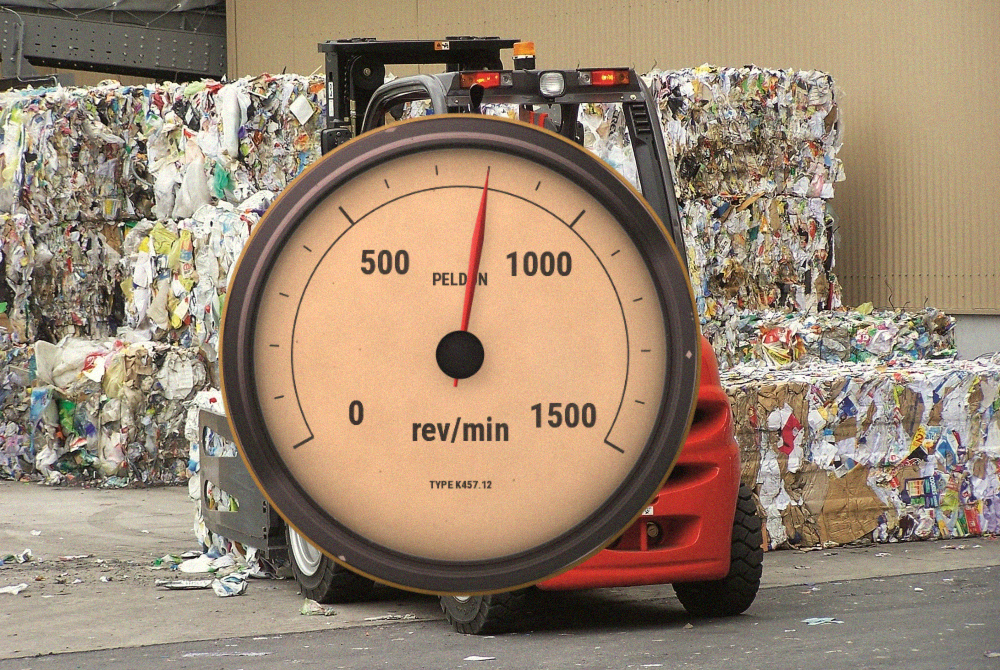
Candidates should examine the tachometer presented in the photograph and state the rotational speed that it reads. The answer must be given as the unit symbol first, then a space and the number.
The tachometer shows rpm 800
